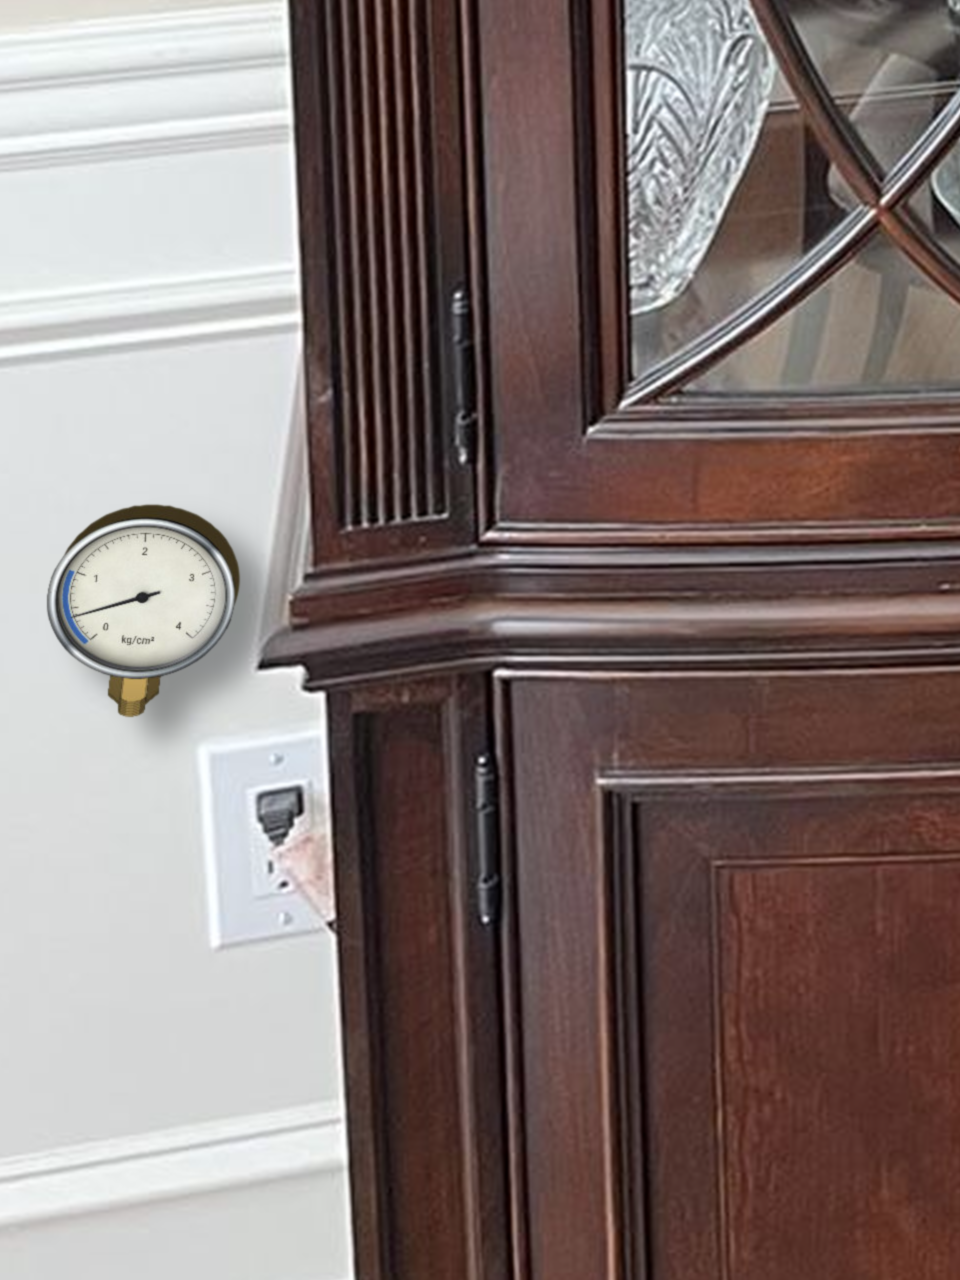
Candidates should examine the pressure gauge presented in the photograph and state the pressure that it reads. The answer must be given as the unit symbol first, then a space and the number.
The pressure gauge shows kg/cm² 0.4
